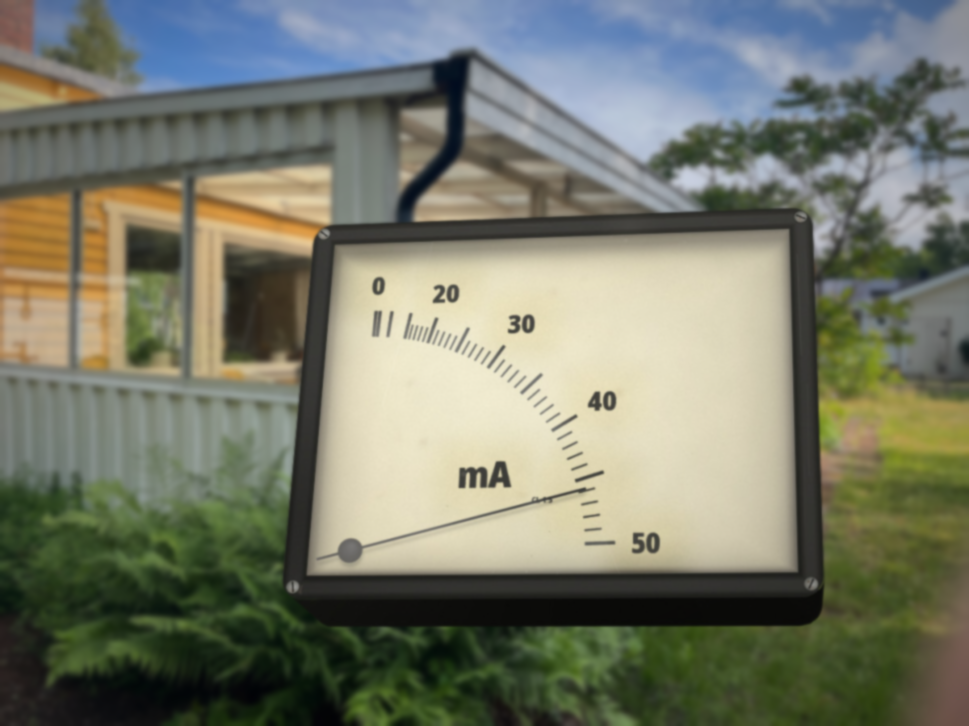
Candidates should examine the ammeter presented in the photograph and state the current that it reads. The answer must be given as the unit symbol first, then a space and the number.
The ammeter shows mA 46
